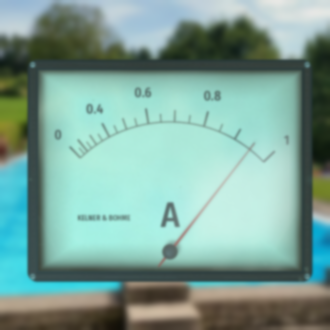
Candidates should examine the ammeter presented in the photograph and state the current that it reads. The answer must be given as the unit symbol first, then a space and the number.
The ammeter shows A 0.95
